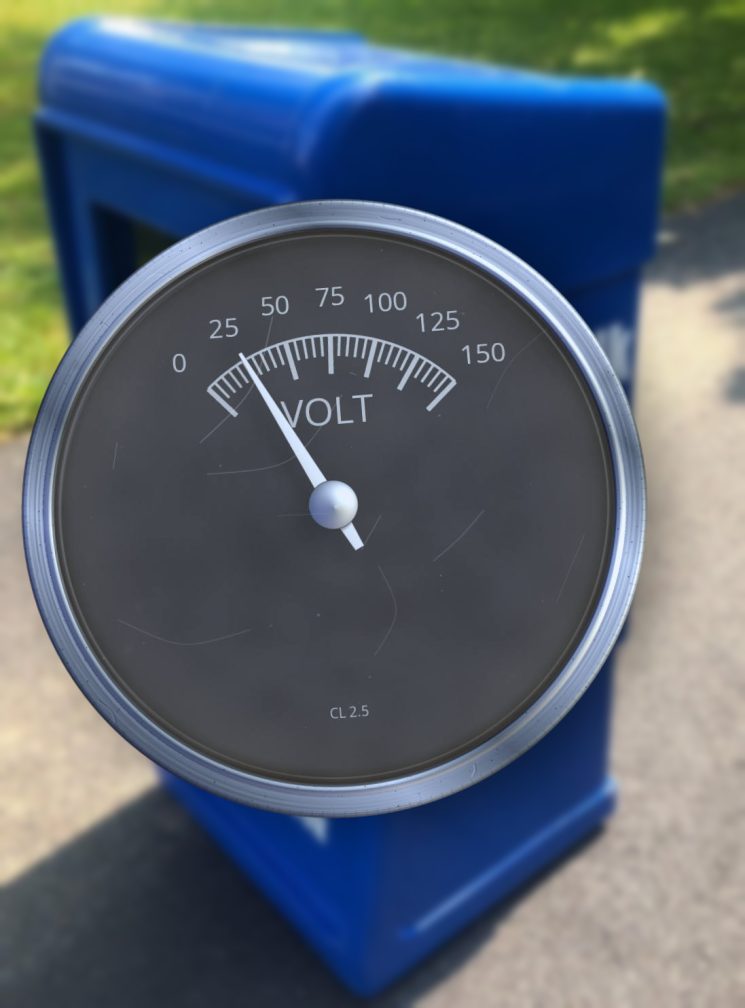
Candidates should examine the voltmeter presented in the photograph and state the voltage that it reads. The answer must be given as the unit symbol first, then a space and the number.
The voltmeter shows V 25
